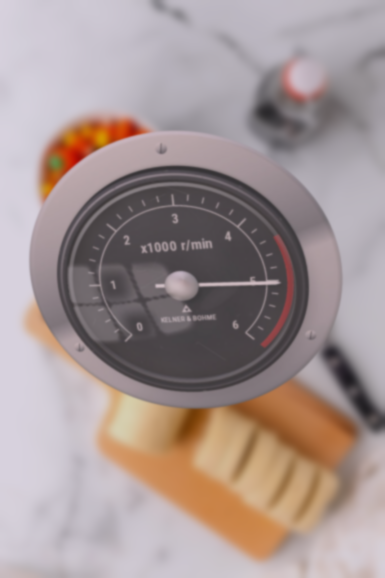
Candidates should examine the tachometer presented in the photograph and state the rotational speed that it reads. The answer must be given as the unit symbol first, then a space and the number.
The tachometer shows rpm 5000
